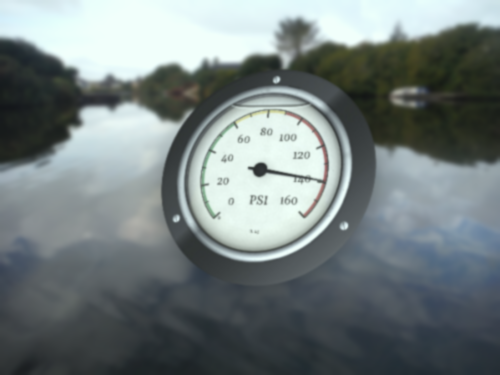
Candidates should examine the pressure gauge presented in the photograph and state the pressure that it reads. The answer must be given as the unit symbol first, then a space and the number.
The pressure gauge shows psi 140
